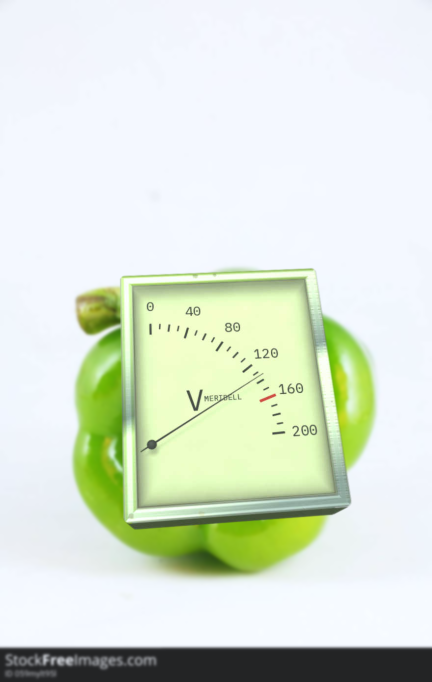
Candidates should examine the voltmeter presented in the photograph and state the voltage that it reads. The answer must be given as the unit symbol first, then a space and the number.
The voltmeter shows V 135
